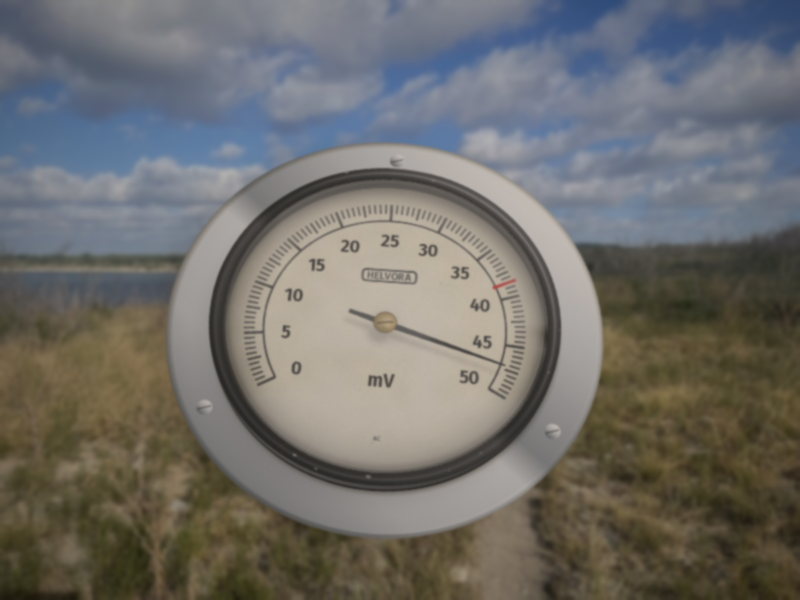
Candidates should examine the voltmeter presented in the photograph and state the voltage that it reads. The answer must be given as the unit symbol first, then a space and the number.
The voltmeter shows mV 47.5
